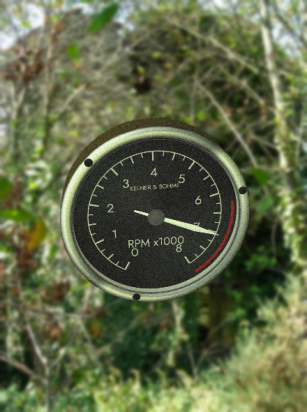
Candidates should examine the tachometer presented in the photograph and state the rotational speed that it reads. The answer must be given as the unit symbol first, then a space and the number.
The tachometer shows rpm 7000
